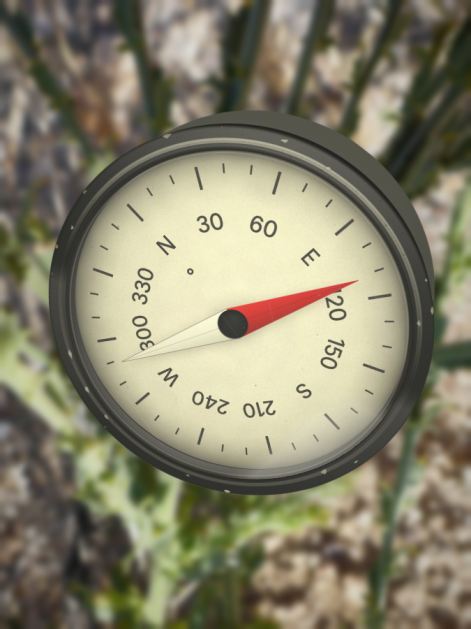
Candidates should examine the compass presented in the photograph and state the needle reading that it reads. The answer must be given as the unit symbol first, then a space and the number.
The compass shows ° 110
